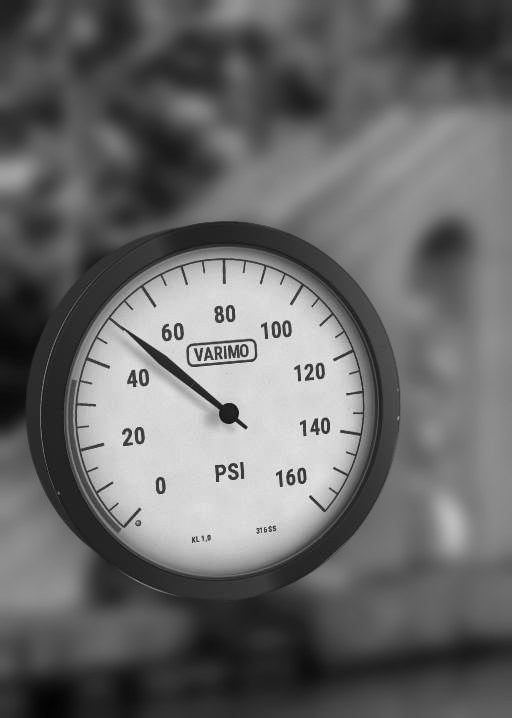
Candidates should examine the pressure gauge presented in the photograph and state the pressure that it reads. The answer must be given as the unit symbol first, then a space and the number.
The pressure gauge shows psi 50
